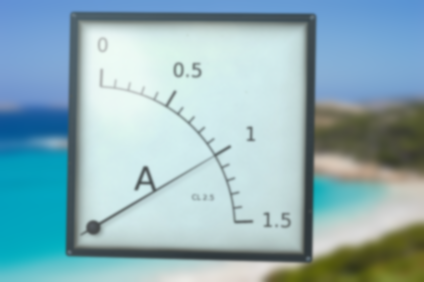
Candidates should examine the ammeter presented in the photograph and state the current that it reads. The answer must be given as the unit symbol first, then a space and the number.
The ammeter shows A 1
